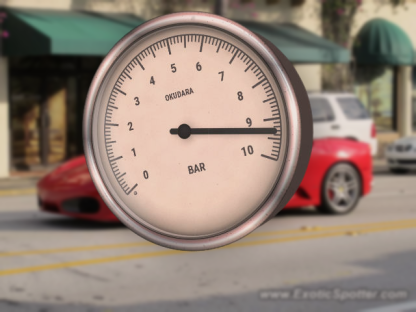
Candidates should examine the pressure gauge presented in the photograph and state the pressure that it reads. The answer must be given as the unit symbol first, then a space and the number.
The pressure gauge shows bar 9.3
